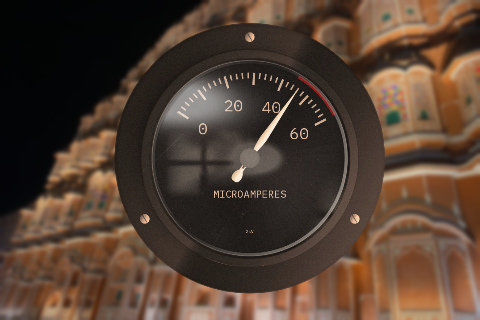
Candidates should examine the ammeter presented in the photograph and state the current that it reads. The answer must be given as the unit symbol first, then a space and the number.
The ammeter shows µA 46
